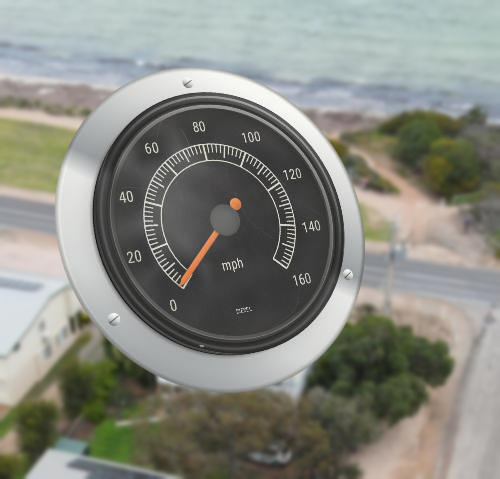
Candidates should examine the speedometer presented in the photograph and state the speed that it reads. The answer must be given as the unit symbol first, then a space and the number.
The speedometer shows mph 2
